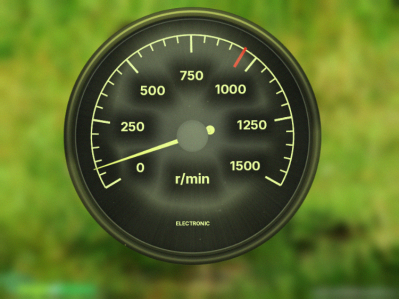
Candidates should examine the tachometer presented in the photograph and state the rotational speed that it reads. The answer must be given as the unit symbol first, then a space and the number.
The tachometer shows rpm 75
